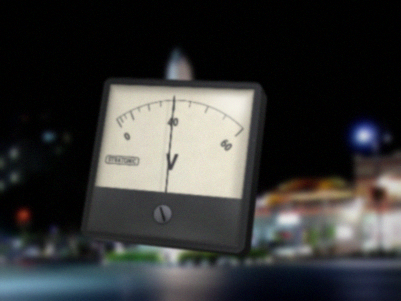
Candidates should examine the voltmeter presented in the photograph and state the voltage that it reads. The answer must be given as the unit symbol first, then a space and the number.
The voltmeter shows V 40
